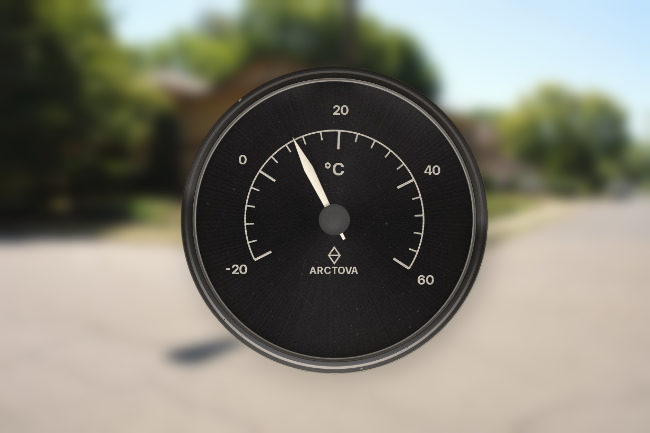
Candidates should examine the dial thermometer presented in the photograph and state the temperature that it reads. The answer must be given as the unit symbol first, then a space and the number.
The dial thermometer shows °C 10
